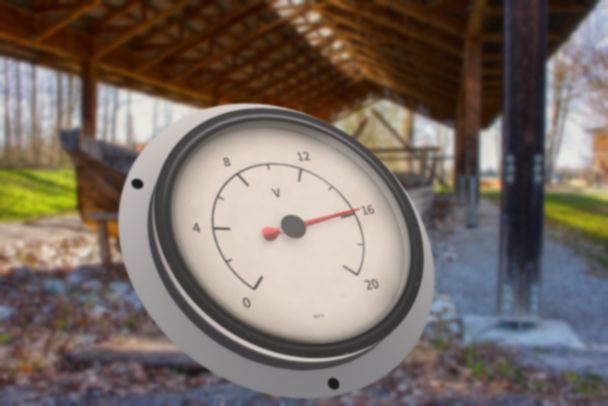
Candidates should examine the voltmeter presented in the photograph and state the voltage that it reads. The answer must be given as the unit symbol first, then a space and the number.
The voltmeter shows V 16
